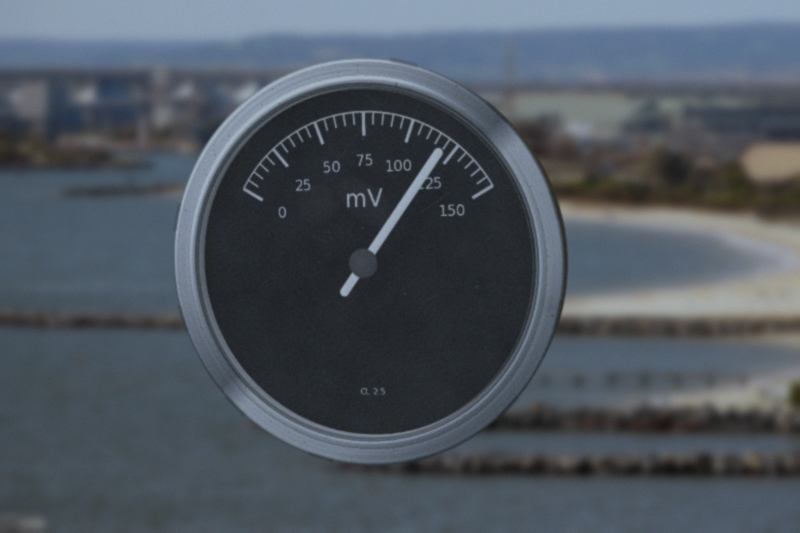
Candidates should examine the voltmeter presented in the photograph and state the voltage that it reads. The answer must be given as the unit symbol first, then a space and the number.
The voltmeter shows mV 120
